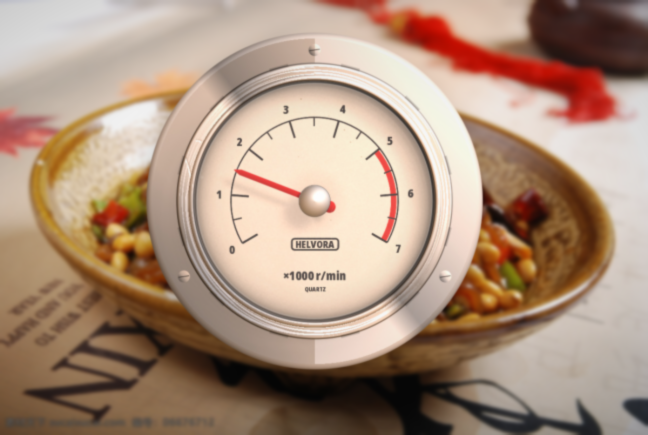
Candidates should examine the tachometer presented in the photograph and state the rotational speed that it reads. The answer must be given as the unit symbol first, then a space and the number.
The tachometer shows rpm 1500
